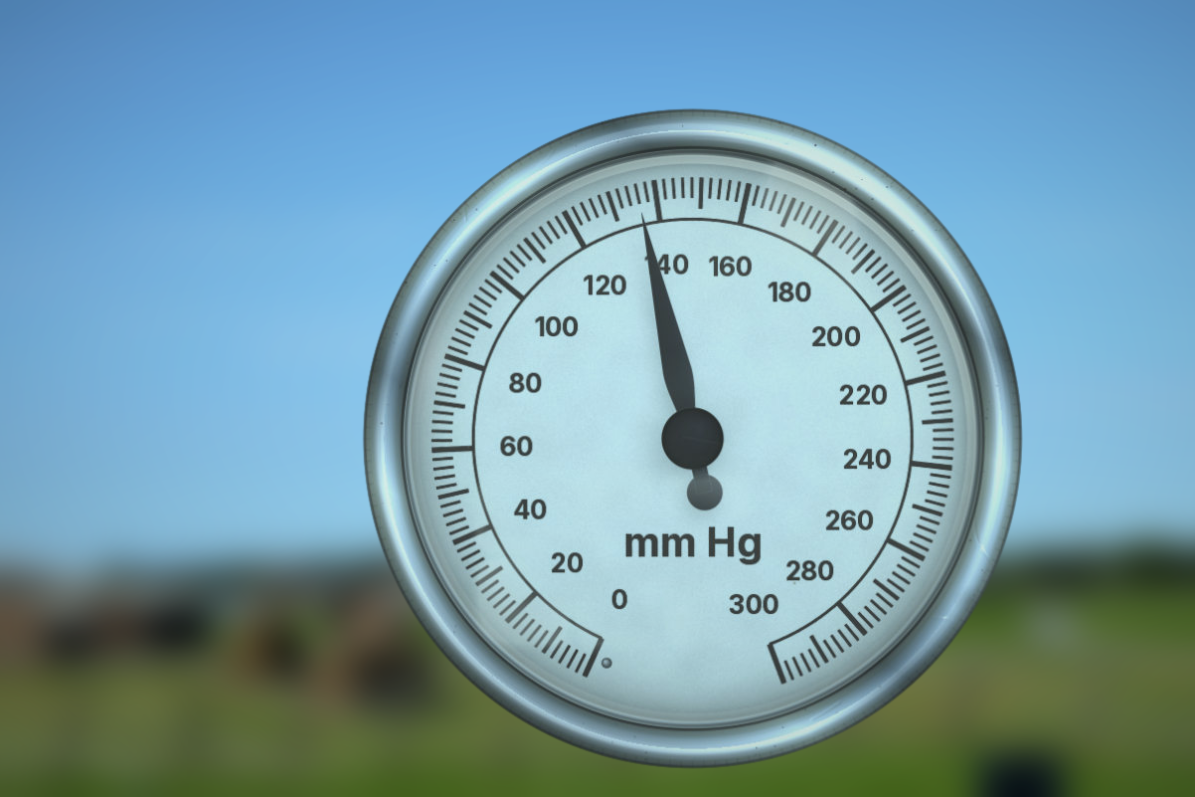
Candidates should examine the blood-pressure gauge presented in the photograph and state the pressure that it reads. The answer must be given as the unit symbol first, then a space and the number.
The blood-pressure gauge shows mmHg 136
